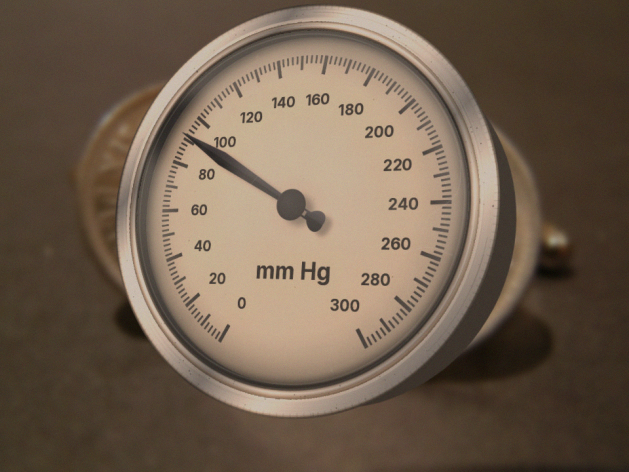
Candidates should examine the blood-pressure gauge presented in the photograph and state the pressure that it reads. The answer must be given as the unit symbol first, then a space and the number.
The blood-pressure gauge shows mmHg 92
